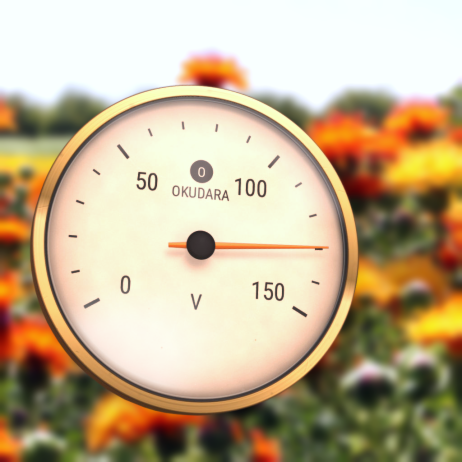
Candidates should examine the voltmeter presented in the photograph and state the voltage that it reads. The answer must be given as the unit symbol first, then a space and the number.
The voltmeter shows V 130
